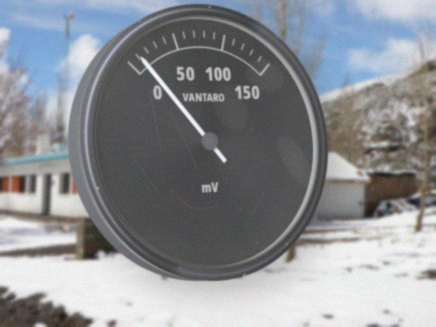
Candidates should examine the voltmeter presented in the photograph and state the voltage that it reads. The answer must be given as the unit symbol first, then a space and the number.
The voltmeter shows mV 10
